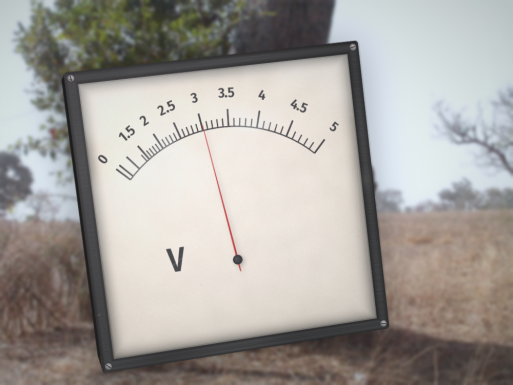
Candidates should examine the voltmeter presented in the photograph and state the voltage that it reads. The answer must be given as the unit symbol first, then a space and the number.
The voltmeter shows V 3
